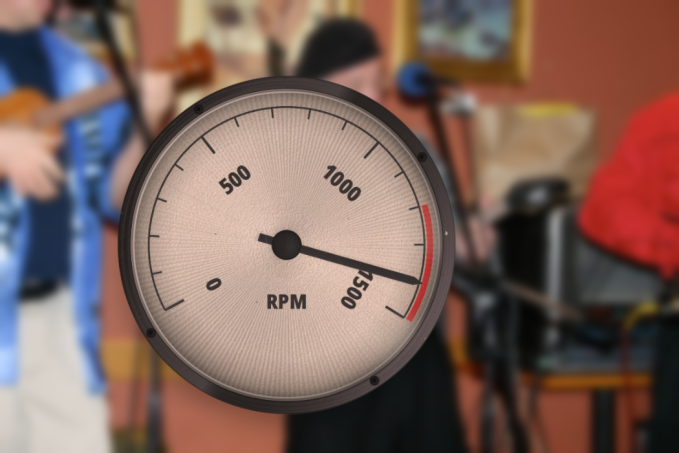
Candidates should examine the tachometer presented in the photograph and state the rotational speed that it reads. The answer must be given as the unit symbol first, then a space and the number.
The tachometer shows rpm 1400
